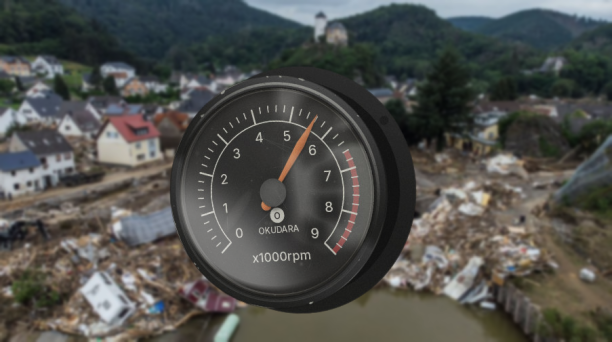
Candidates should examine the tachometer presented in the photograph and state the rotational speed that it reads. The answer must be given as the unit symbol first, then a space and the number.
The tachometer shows rpm 5600
